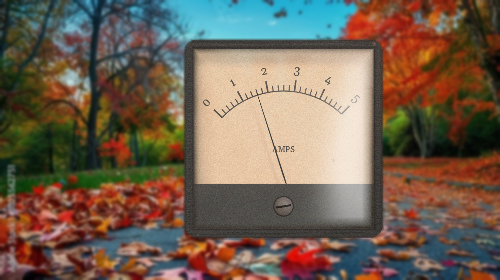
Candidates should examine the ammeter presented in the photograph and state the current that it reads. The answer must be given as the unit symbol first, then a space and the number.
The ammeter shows A 1.6
